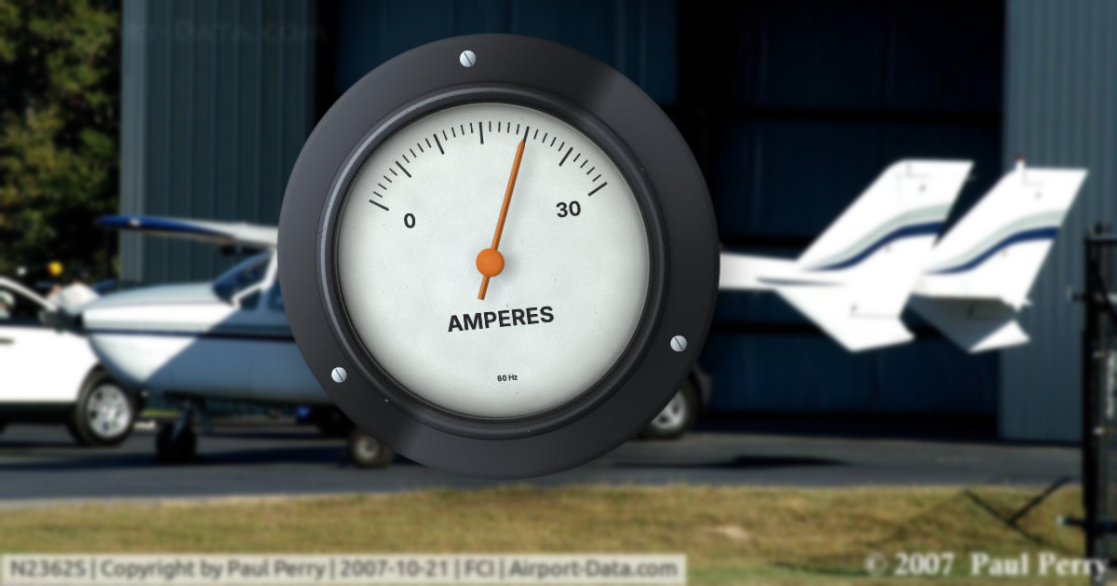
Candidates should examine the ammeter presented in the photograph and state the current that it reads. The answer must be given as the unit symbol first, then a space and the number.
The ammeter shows A 20
